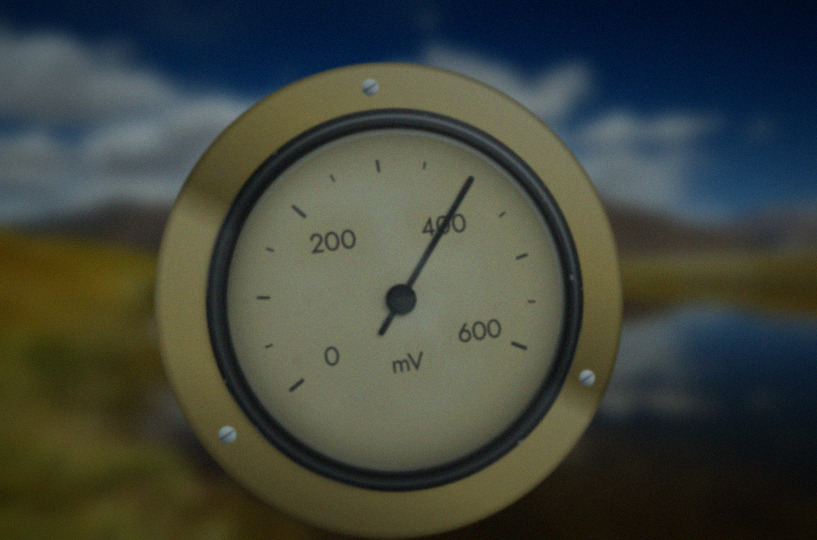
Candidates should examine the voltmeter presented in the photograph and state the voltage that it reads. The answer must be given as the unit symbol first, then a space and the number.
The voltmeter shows mV 400
